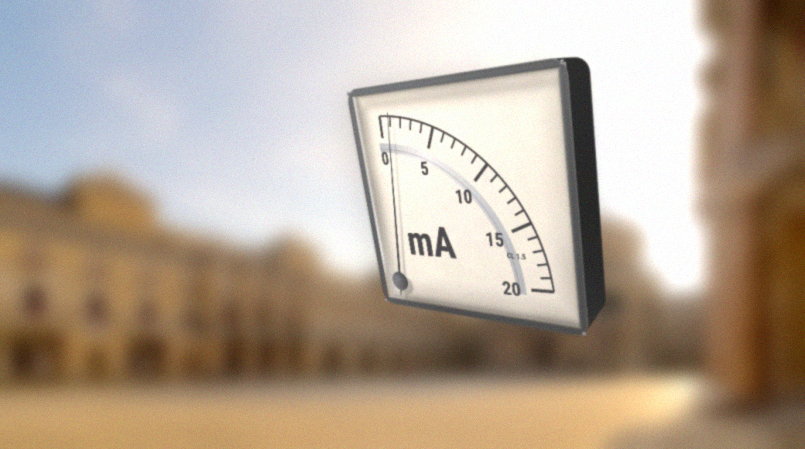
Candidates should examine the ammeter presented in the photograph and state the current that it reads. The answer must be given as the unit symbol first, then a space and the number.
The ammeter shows mA 1
